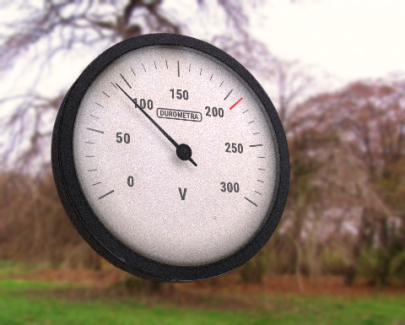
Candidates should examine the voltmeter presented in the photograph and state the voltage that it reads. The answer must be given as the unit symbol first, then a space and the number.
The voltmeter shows V 90
